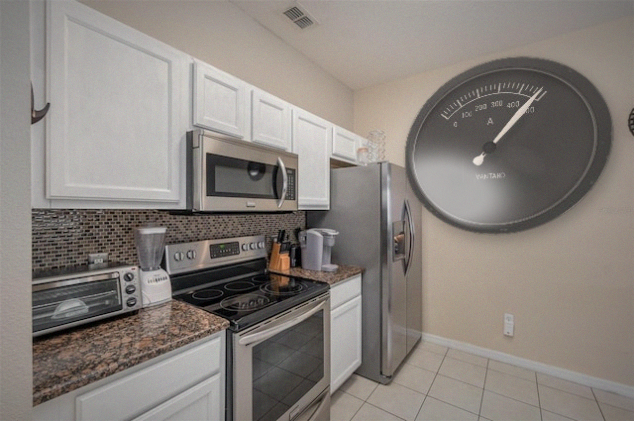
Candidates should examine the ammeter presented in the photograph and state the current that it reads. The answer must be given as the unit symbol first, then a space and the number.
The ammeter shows A 480
